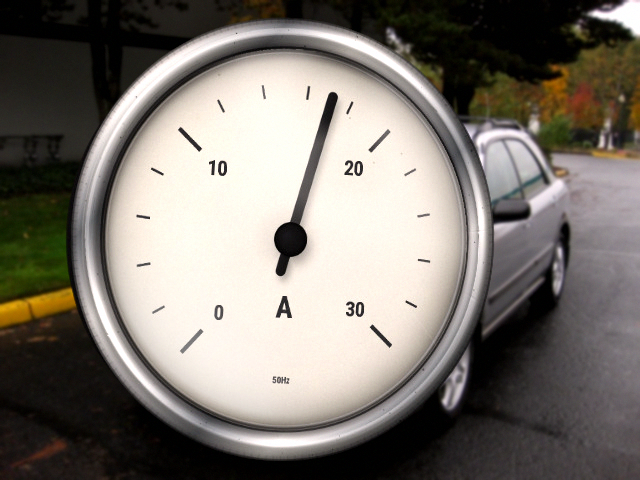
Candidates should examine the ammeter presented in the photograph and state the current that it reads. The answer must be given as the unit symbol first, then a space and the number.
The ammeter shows A 17
